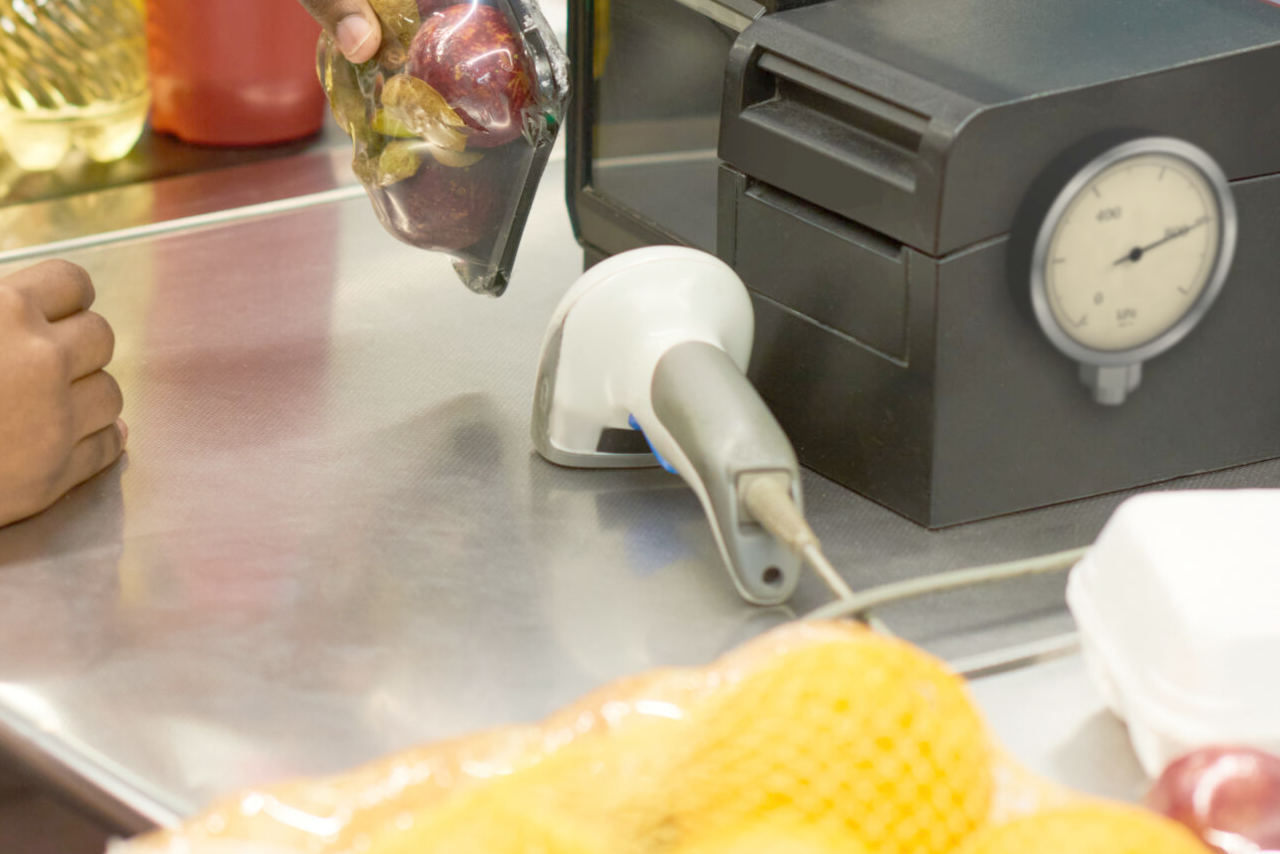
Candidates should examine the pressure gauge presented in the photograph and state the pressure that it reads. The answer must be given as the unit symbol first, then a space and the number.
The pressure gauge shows kPa 800
